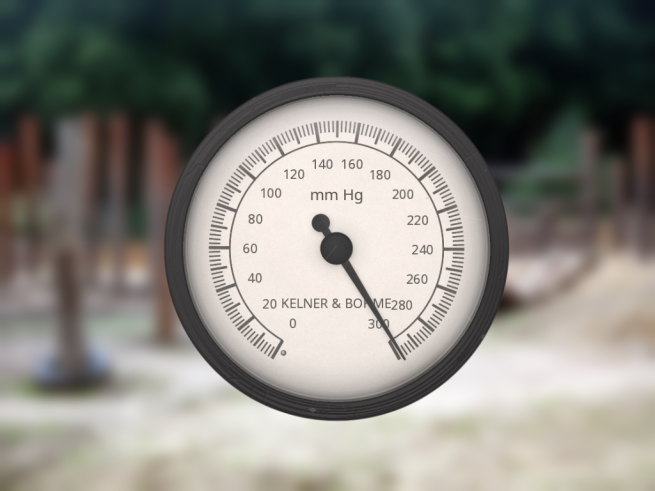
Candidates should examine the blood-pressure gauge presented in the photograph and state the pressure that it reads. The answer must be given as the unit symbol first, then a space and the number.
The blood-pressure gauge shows mmHg 298
